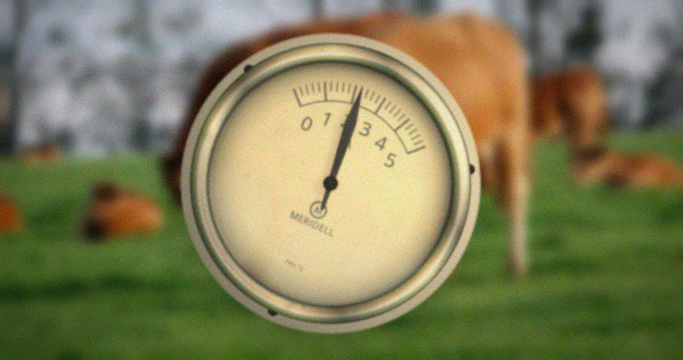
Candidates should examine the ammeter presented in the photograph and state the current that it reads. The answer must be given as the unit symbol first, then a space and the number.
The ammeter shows A 2.2
